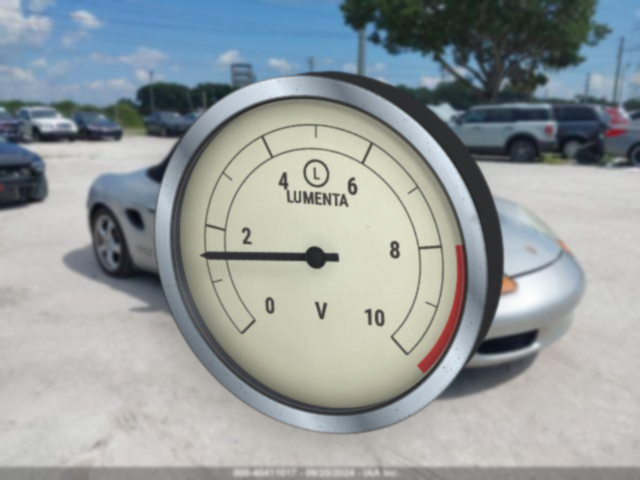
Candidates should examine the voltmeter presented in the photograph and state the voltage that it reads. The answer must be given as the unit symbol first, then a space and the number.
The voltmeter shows V 1.5
